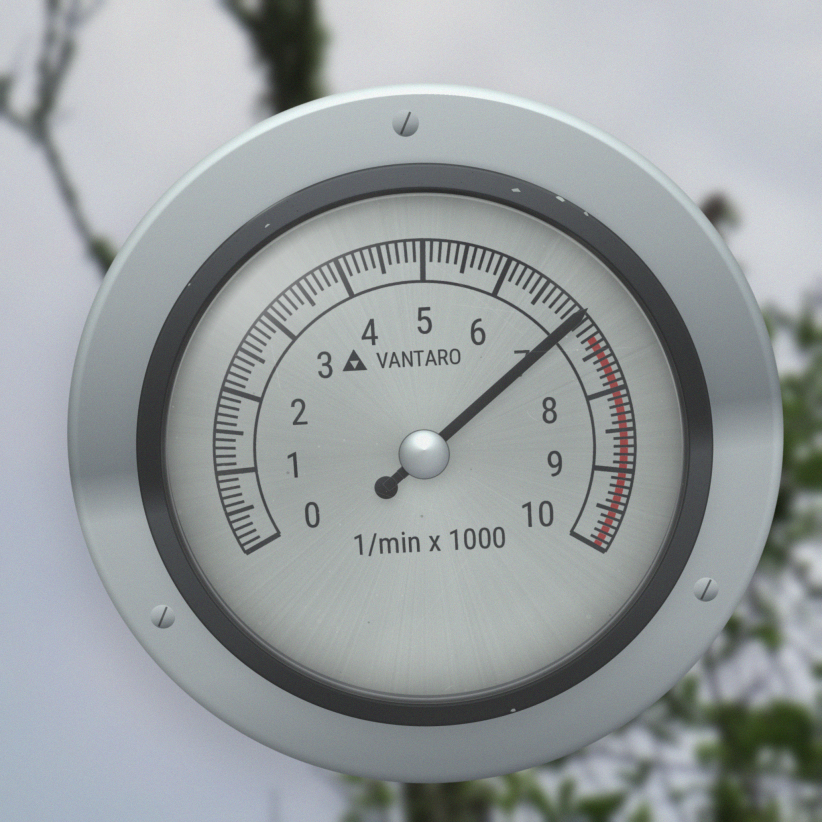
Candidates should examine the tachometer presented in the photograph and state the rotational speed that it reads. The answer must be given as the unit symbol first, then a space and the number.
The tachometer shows rpm 7000
